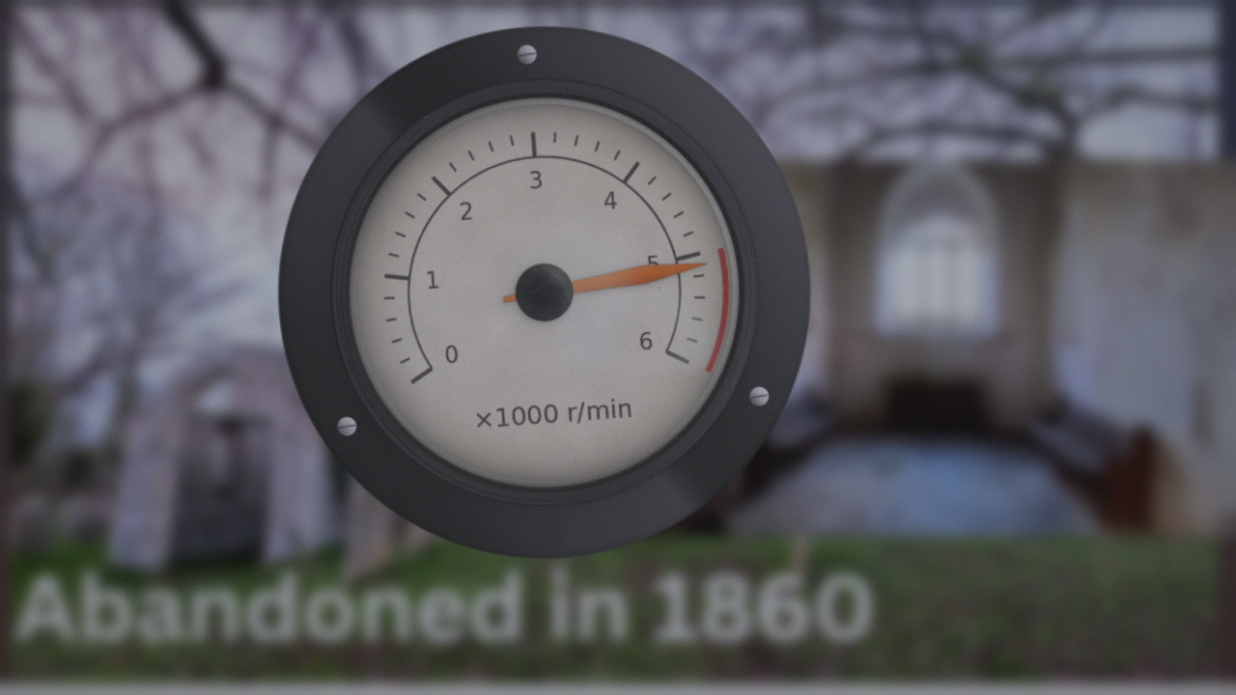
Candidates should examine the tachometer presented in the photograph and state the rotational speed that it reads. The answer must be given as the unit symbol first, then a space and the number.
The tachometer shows rpm 5100
